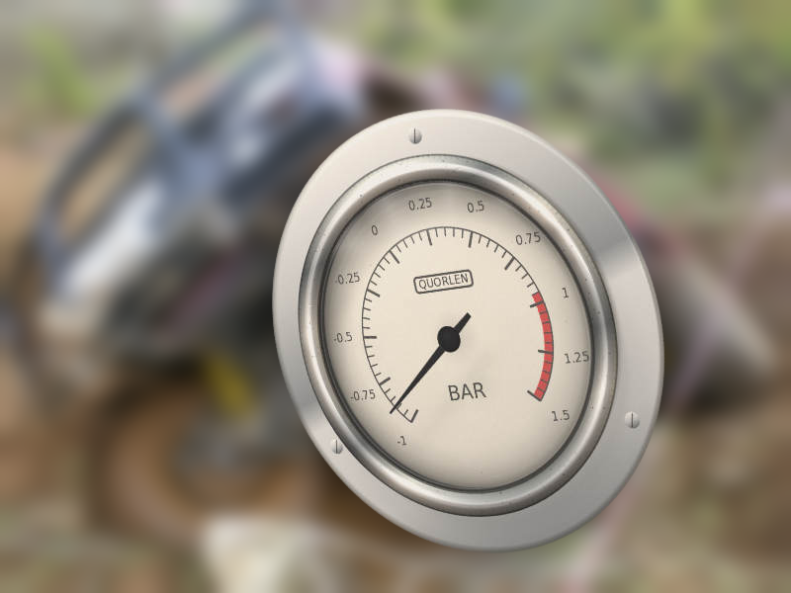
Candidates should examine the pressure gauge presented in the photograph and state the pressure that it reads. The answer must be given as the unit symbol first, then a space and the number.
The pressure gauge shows bar -0.9
